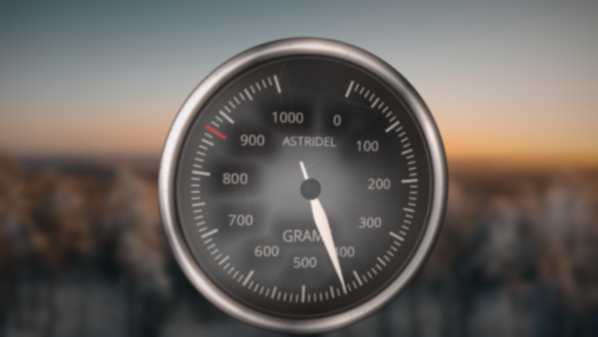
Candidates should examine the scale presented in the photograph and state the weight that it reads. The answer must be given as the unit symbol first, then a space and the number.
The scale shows g 430
